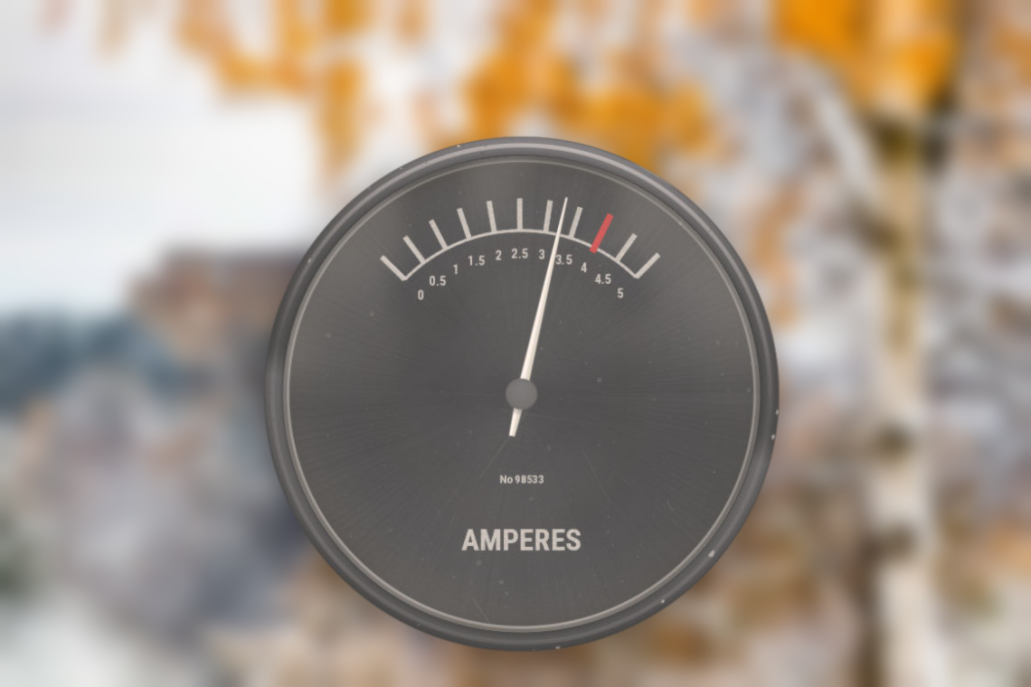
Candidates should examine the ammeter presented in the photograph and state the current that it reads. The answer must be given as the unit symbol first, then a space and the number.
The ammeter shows A 3.25
